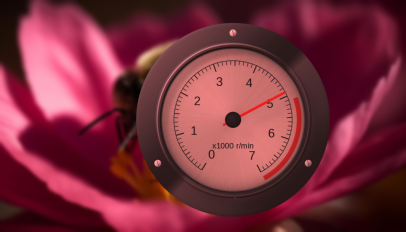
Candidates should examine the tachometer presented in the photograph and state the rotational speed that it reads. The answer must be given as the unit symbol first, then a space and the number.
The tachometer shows rpm 4900
